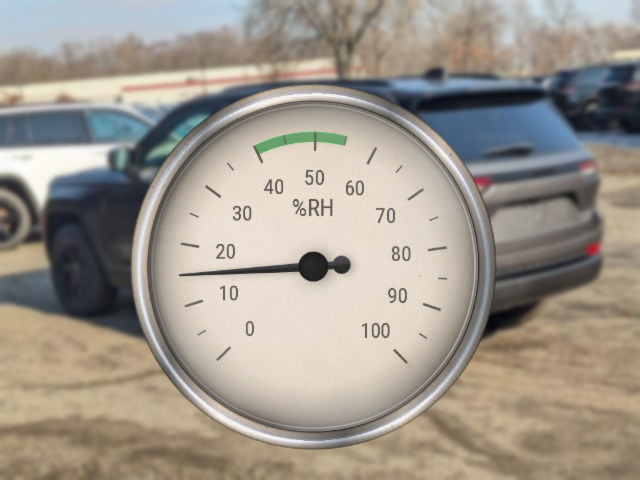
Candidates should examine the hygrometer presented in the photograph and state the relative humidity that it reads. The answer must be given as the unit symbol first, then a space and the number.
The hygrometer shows % 15
